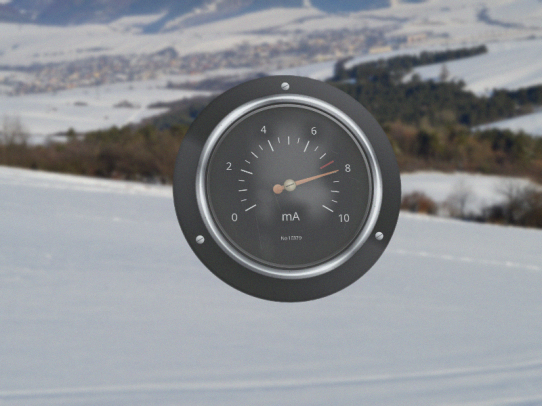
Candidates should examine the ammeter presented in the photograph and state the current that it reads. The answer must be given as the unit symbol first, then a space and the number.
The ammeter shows mA 8
